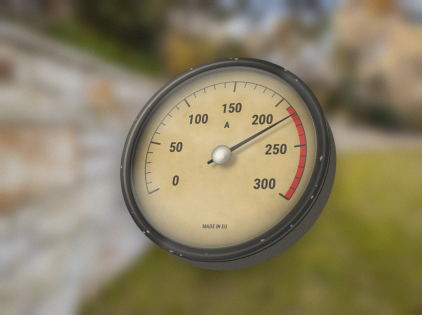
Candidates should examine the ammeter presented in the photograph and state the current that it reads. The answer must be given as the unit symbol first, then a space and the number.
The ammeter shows A 220
